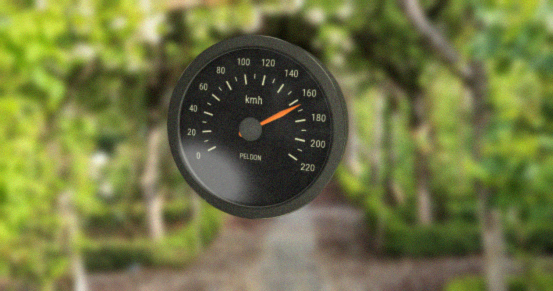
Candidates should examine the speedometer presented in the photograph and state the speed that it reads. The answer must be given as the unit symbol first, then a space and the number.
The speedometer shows km/h 165
